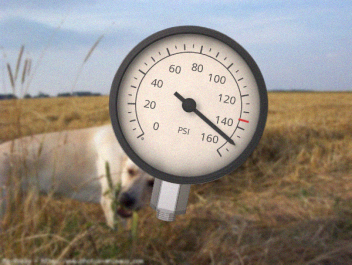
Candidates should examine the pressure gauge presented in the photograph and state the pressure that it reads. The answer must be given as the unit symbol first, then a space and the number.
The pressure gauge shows psi 150
